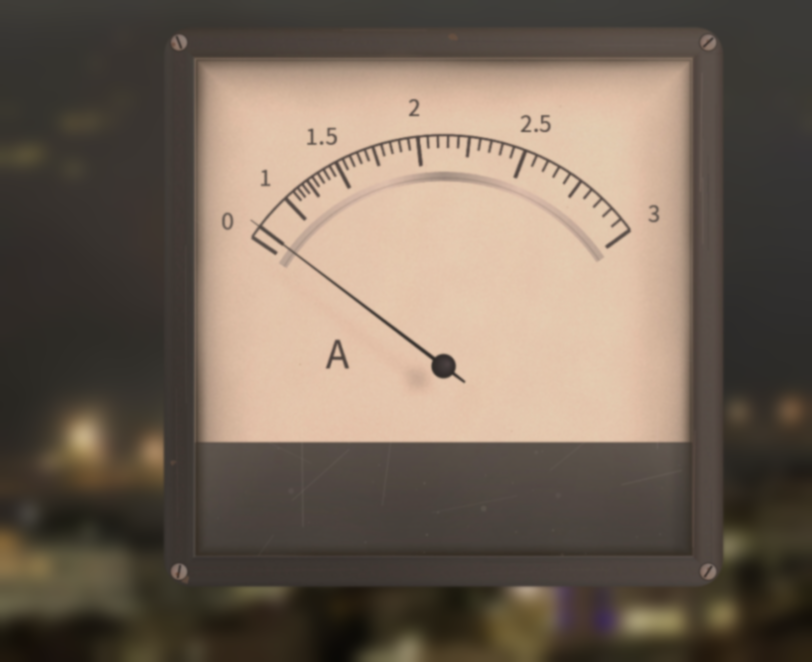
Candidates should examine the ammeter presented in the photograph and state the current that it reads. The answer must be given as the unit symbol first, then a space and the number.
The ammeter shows A 0.5
